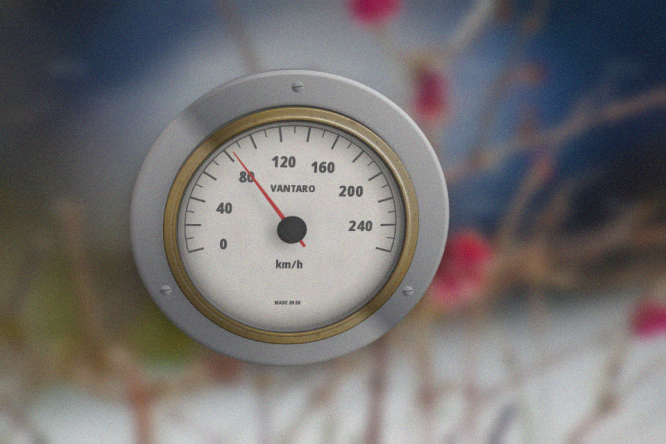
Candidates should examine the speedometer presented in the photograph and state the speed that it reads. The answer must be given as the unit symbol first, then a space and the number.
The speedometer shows km/h 85
